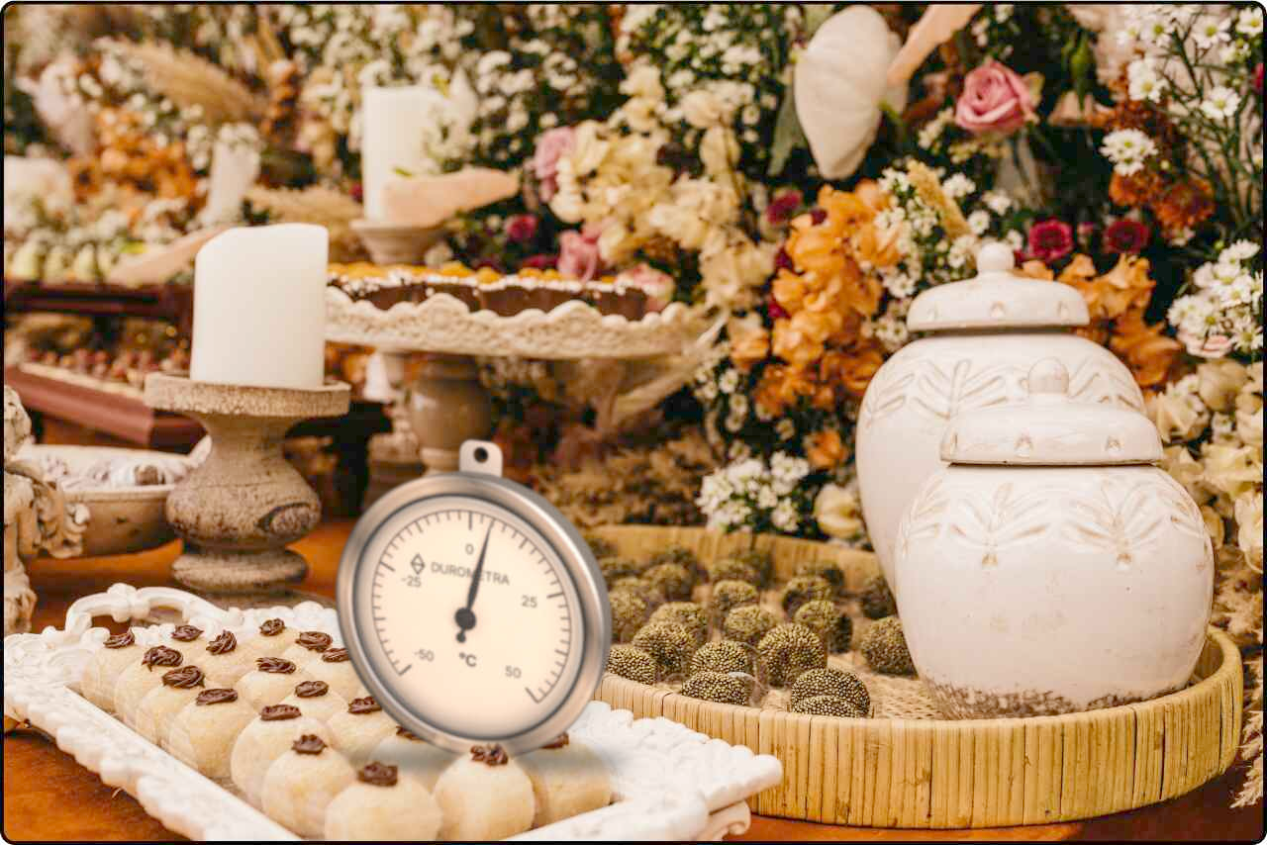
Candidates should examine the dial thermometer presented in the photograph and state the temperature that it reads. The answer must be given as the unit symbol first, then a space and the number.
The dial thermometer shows °C 5
